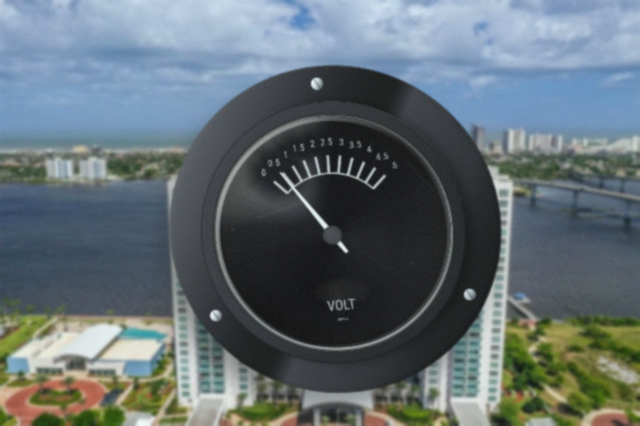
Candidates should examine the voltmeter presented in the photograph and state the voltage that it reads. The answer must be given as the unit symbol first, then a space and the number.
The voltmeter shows V 0.5
